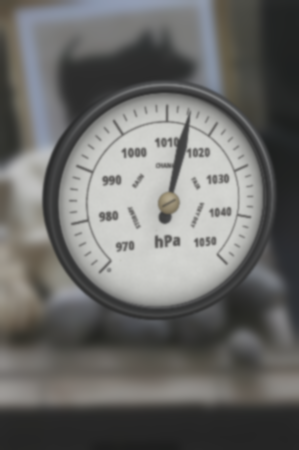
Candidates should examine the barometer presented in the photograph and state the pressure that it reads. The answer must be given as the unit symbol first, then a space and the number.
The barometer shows hPa 1014
